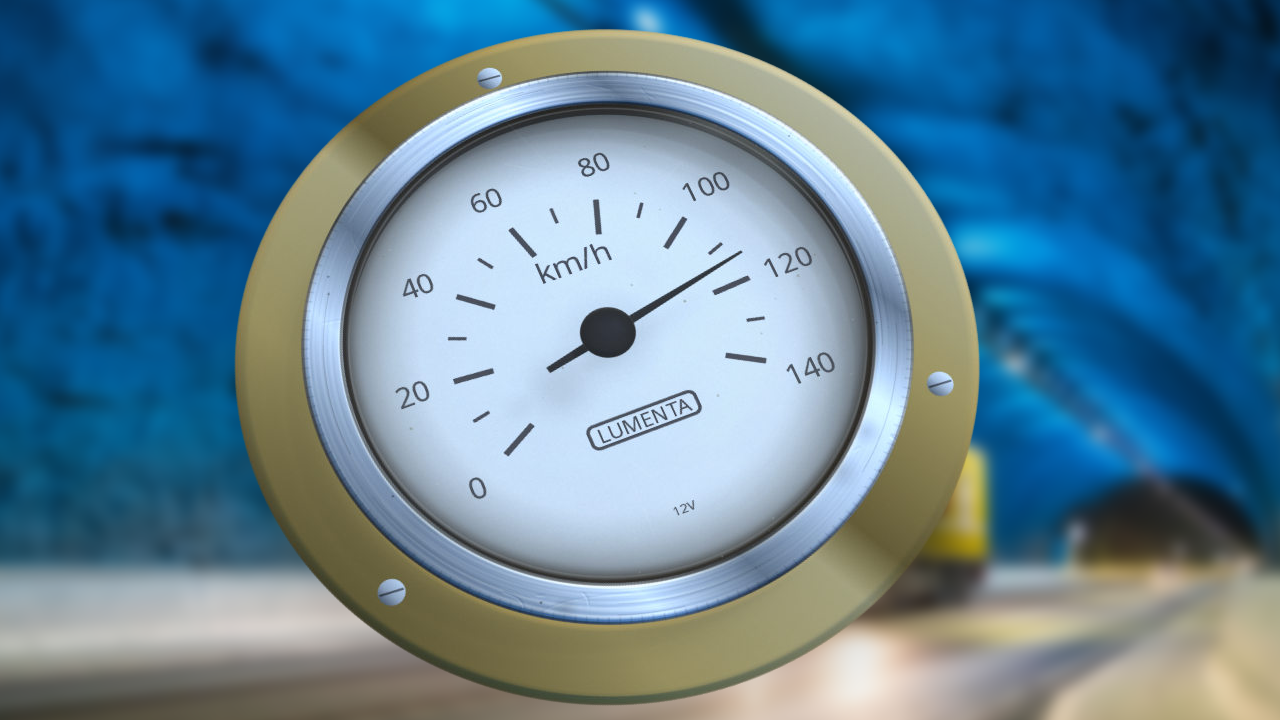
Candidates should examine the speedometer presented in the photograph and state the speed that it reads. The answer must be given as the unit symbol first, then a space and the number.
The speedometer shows km/h 115
